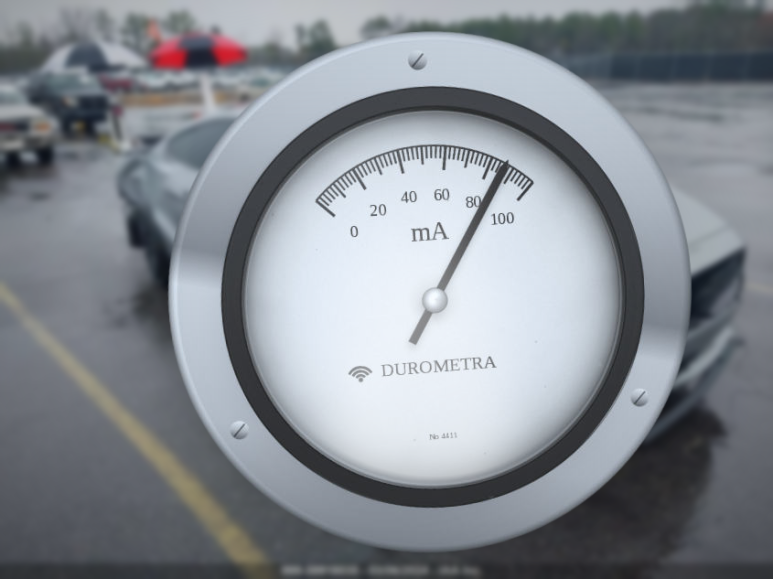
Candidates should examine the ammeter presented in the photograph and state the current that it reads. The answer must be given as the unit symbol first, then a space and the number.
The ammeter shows mA 86
